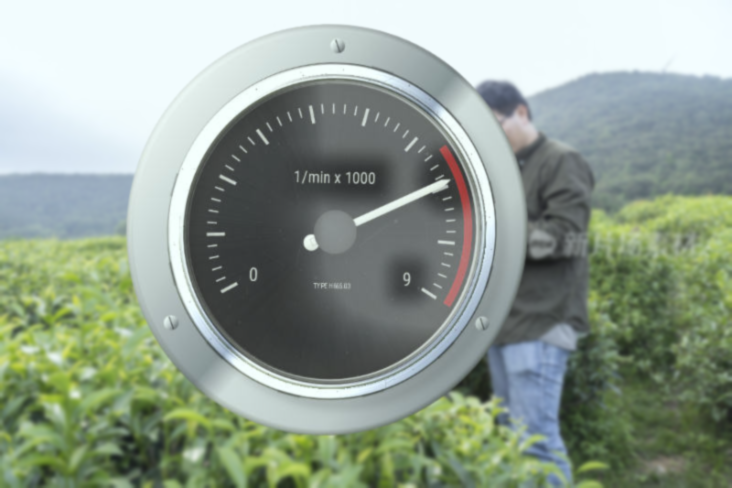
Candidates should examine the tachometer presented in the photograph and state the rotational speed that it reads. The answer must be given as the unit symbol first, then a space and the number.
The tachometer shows rpm 6900
